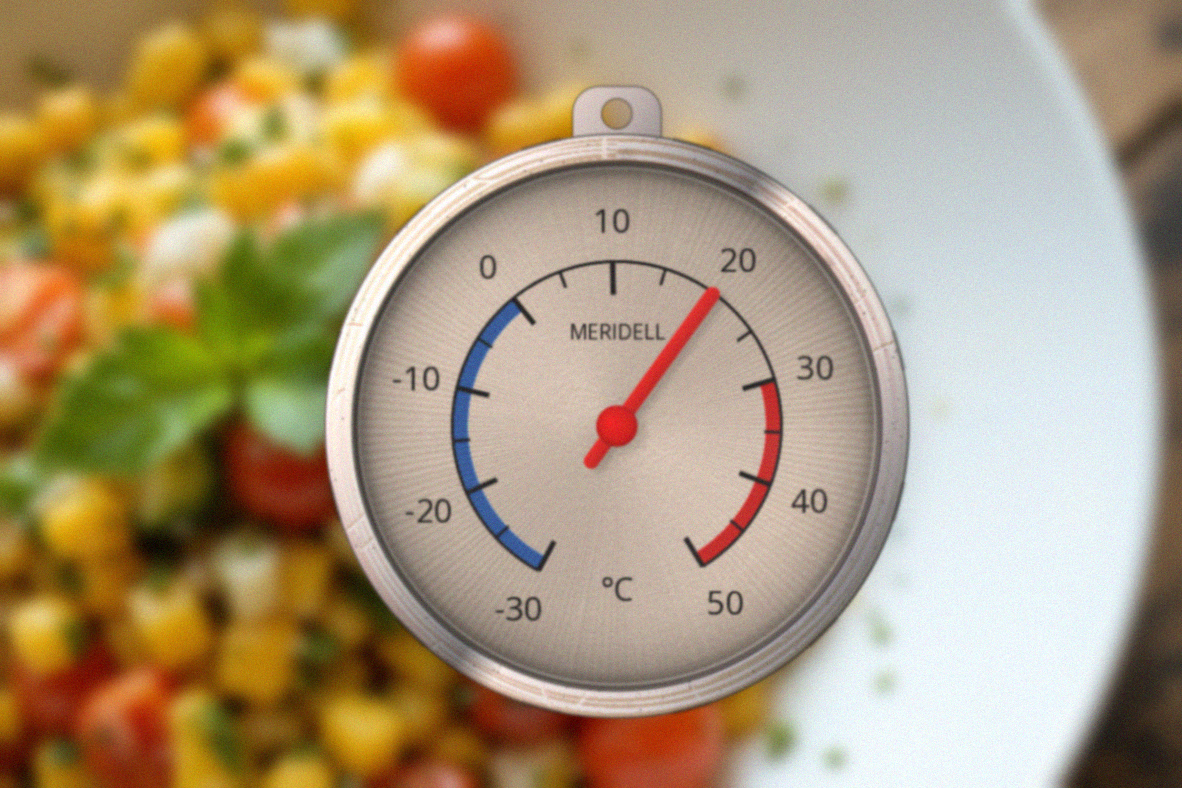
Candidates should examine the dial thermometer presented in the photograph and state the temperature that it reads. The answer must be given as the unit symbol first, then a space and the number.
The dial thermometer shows °C 20
